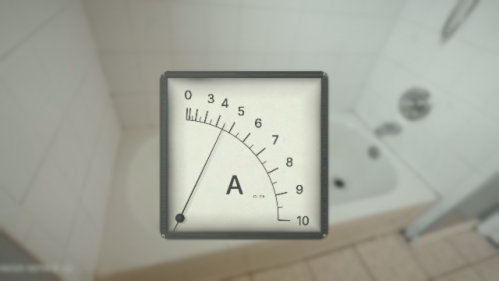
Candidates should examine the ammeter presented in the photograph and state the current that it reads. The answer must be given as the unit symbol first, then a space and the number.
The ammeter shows A 4.5
